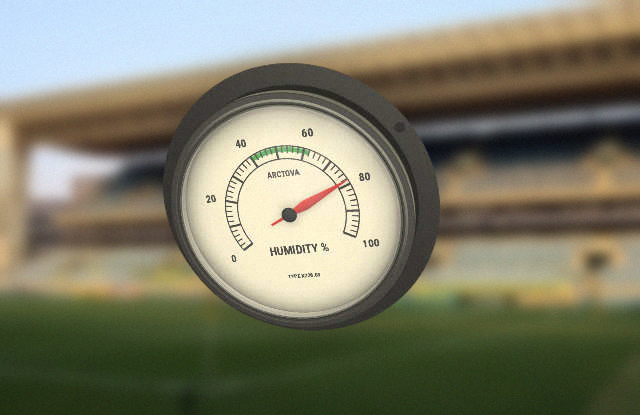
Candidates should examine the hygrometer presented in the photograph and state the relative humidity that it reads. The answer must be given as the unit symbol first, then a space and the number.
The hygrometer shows % 78
